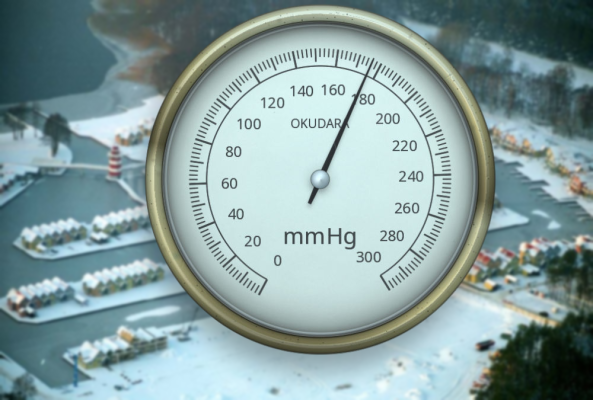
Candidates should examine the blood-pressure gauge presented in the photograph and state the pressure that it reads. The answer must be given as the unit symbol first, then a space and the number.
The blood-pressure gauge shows mmHg 176
